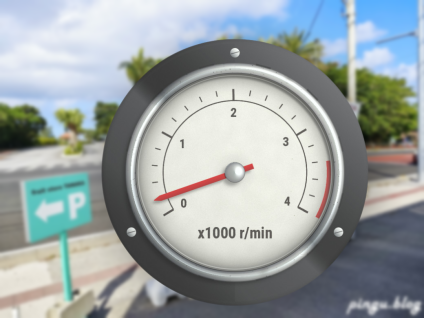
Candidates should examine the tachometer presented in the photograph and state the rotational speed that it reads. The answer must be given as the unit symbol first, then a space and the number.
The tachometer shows rpm 200
